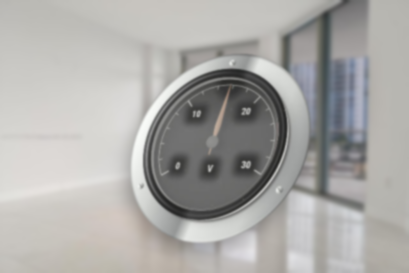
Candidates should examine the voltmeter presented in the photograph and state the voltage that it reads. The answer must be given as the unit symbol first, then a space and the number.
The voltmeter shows V 16
